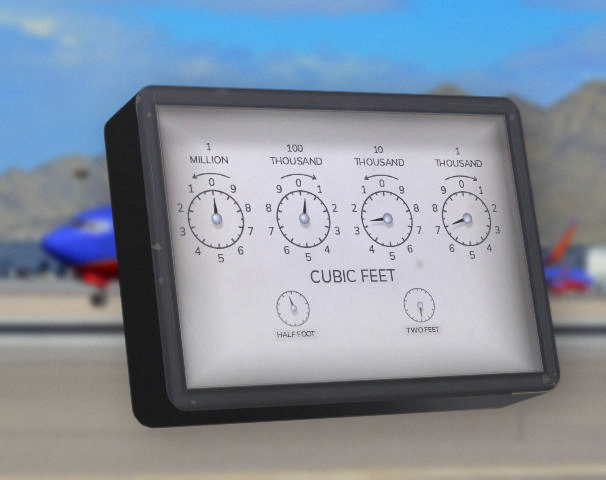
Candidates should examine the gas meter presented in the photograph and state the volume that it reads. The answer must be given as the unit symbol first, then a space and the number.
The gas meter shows ft³ 2700
